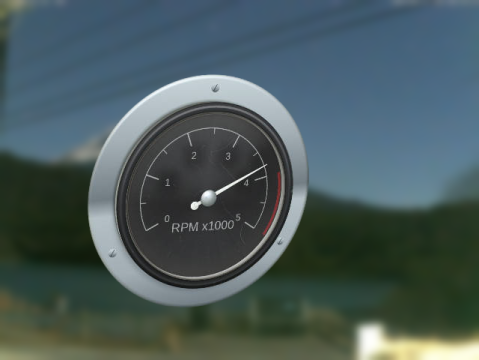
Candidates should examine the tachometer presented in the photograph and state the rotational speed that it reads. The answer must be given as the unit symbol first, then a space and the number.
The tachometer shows rpm 3750
